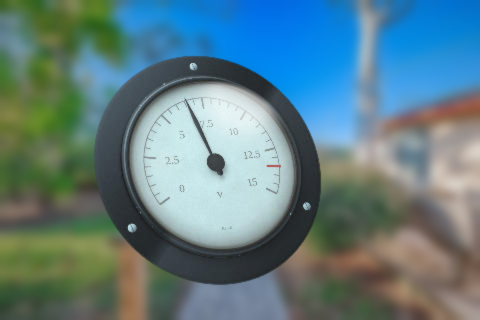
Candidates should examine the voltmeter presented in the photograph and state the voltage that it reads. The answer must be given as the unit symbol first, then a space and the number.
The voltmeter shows V 6.5
